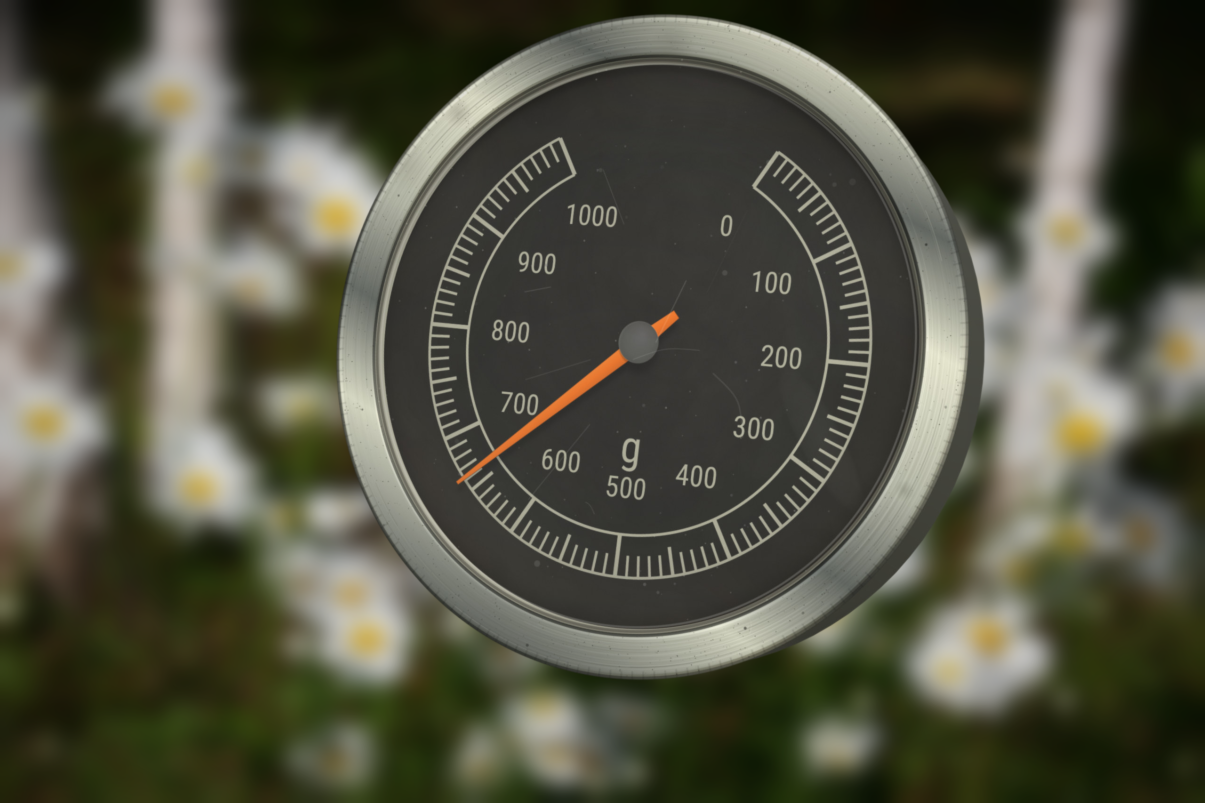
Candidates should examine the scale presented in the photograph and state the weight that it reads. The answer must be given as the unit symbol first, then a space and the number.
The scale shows g 660
